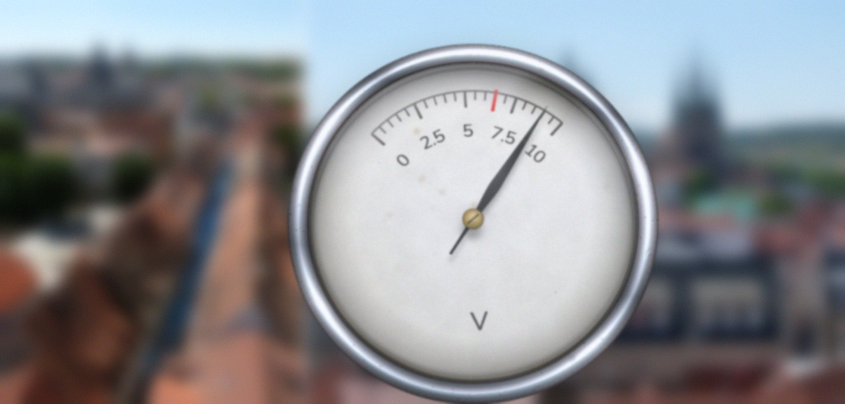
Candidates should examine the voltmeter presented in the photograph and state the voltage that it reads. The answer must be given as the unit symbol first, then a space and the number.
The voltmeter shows V 9
